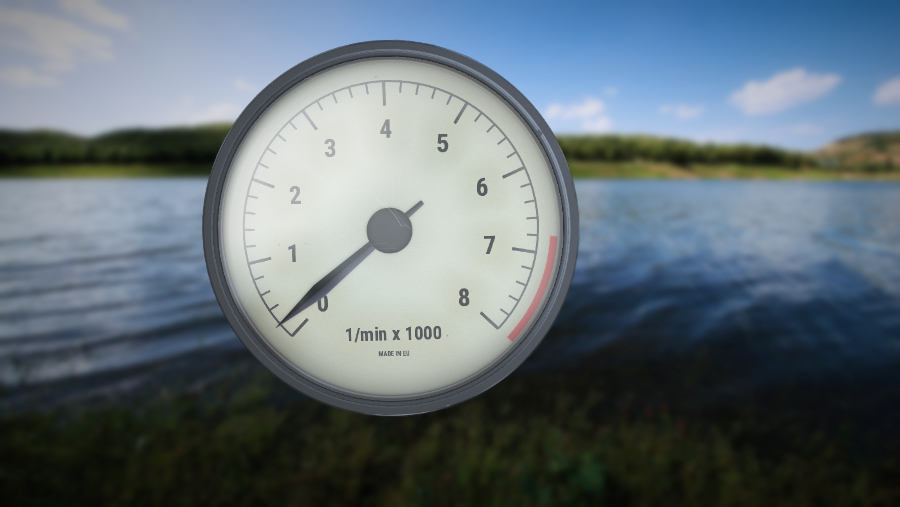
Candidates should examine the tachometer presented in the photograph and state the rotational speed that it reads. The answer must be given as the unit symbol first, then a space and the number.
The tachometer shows rpm 200
